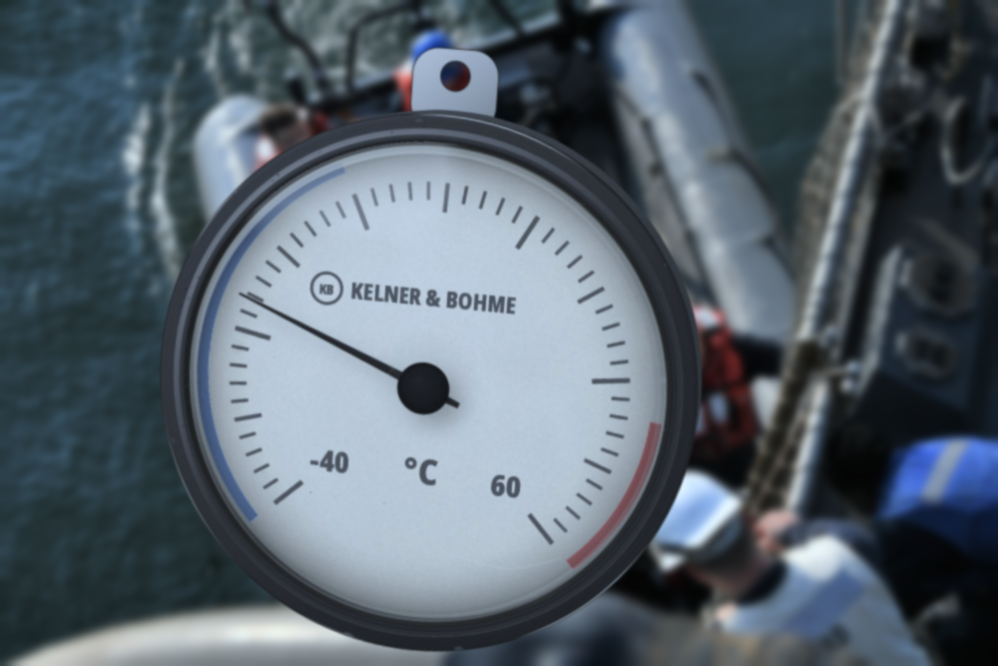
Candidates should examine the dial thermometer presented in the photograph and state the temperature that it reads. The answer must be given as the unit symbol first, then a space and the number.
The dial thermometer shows °C -16
